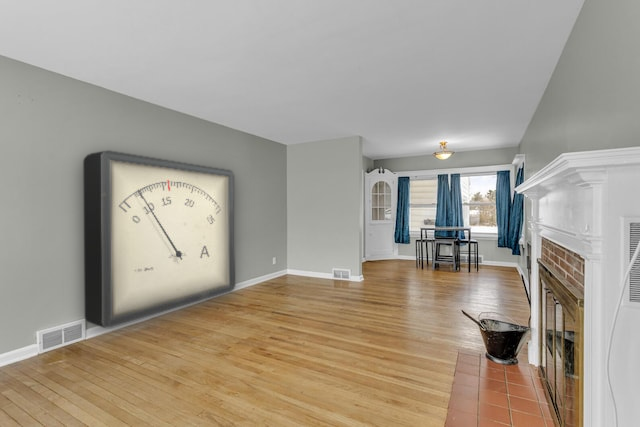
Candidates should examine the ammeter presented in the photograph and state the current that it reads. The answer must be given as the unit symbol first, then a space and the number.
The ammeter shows A 10
